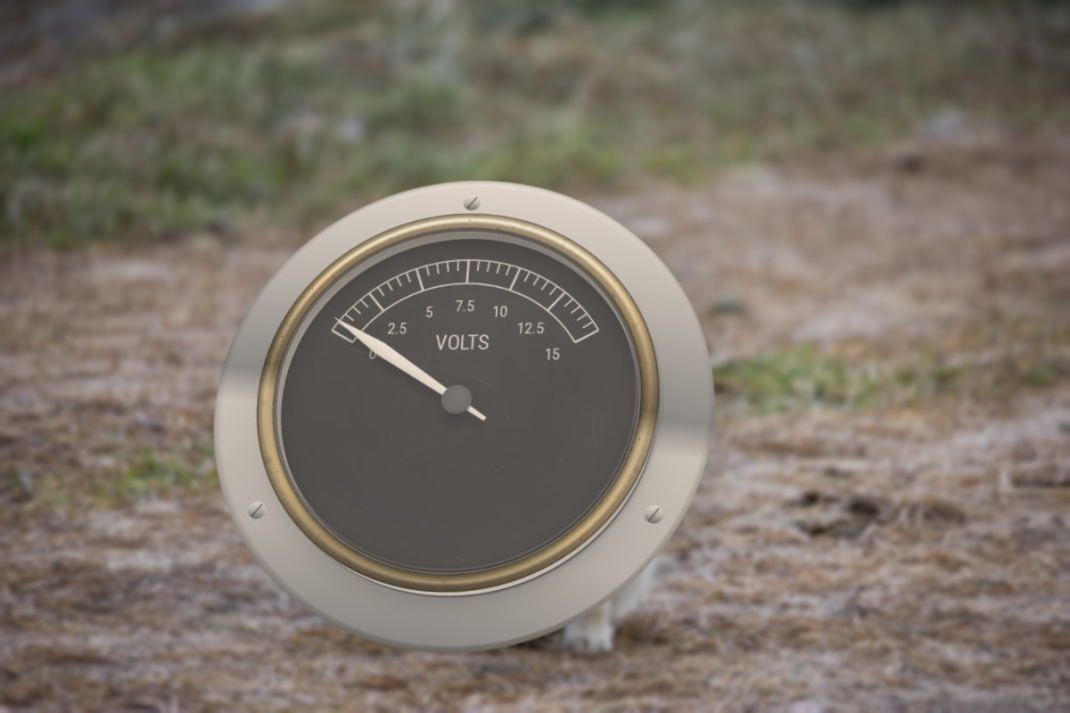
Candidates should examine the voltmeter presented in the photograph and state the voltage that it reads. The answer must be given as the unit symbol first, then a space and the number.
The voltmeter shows V 0.5
